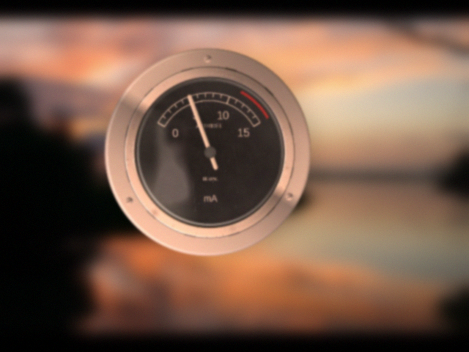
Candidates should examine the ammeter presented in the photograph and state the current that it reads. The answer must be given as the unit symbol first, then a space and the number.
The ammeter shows mA 5
